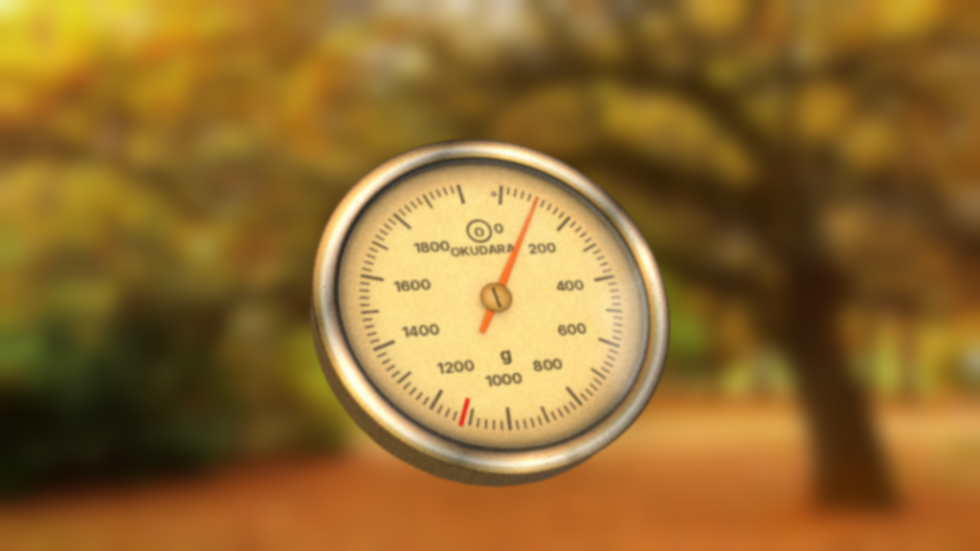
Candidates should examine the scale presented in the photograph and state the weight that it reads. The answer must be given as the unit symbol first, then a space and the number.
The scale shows g 100
